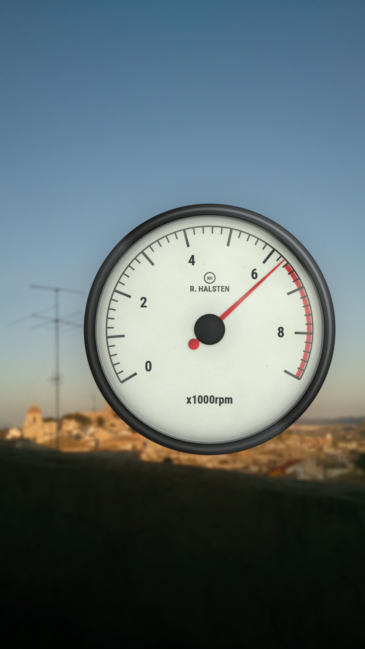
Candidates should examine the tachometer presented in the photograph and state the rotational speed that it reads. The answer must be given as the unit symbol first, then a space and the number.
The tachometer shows rpm 6300
